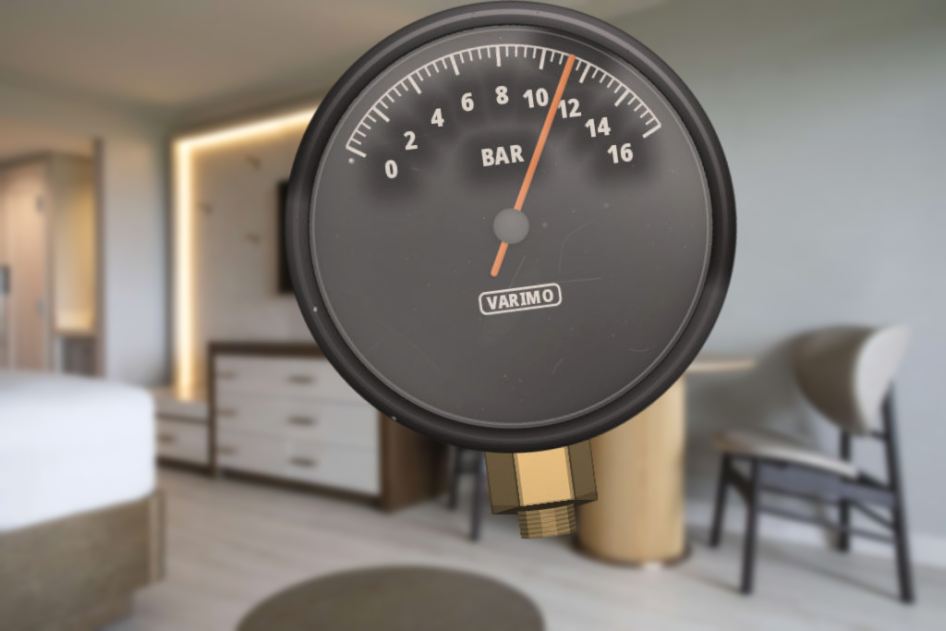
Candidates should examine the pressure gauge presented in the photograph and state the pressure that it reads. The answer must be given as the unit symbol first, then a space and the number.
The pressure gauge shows bar 11.2
